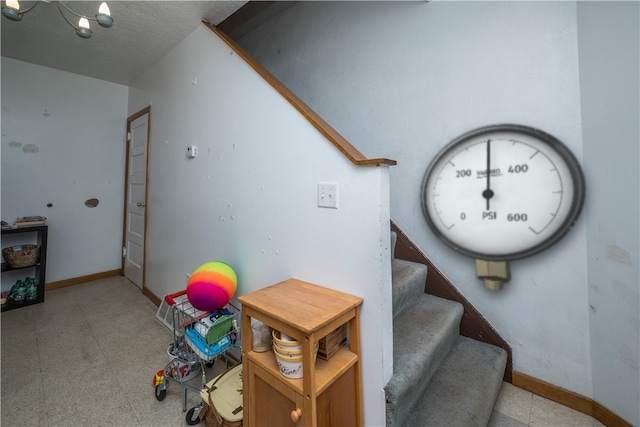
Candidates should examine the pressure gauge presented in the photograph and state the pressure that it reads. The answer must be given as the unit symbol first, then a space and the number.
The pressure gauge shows psi 300
